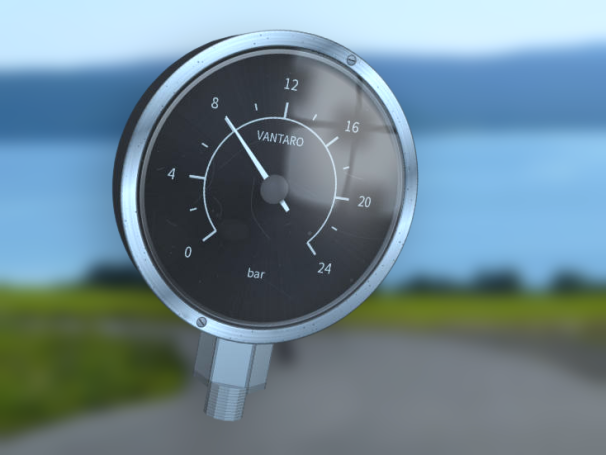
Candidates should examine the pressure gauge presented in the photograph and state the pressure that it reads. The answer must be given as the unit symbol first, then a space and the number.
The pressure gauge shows bar 8
